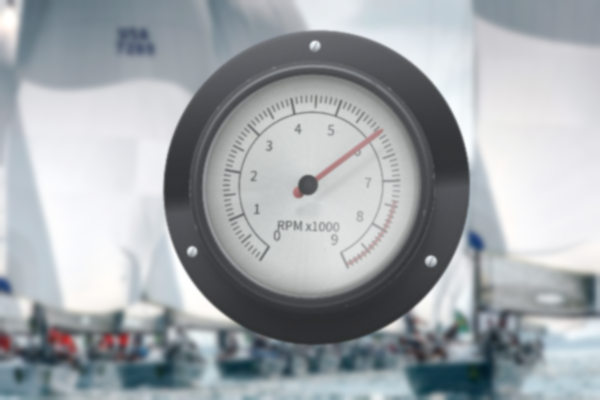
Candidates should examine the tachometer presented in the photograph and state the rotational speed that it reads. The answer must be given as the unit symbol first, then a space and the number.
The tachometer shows rpm 6000
